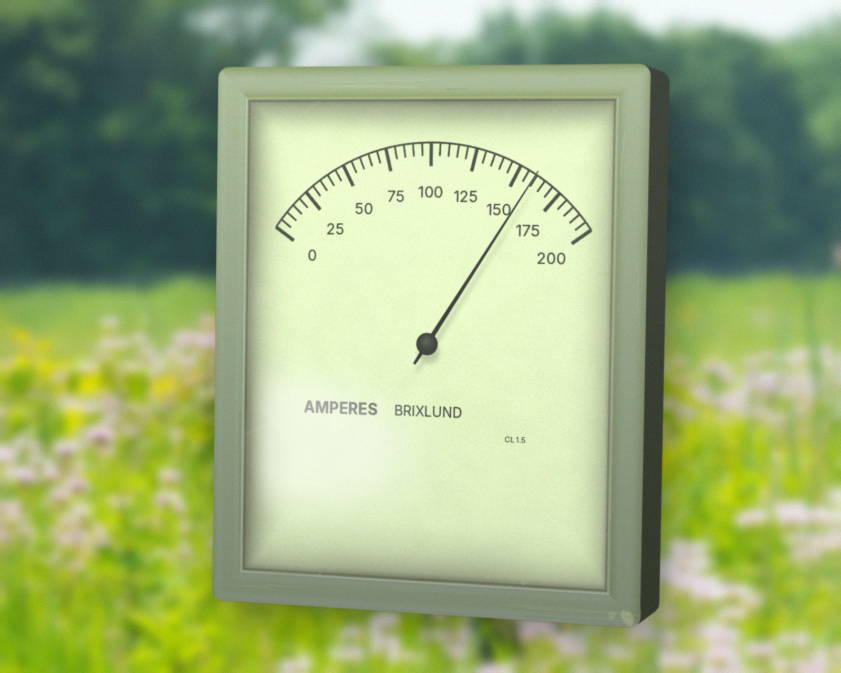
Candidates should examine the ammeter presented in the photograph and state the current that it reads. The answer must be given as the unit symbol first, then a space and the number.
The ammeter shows A 160
